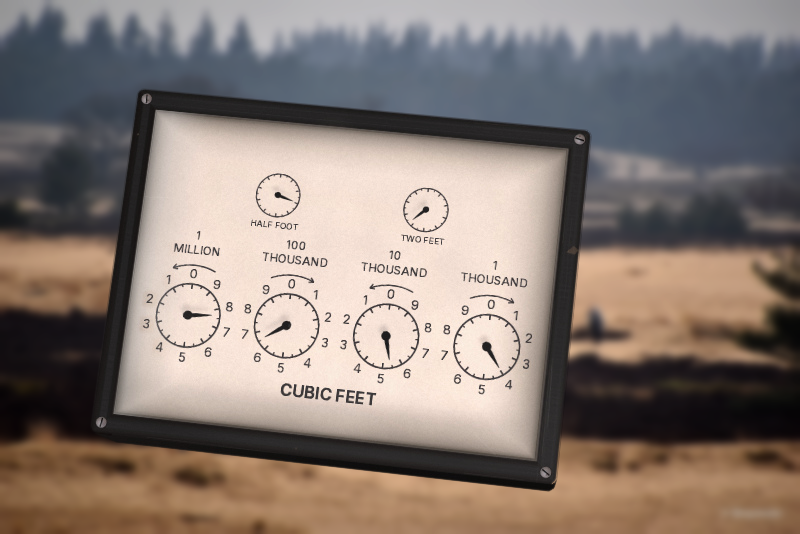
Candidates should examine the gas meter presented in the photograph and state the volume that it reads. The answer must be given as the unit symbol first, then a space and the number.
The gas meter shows ft³ 765400
